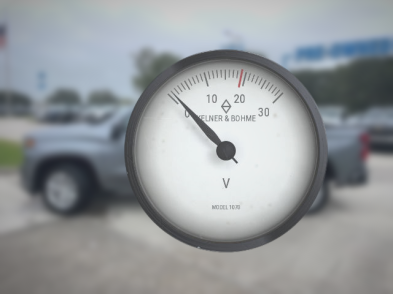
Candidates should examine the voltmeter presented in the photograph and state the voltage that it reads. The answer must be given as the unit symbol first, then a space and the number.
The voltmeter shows V 1
